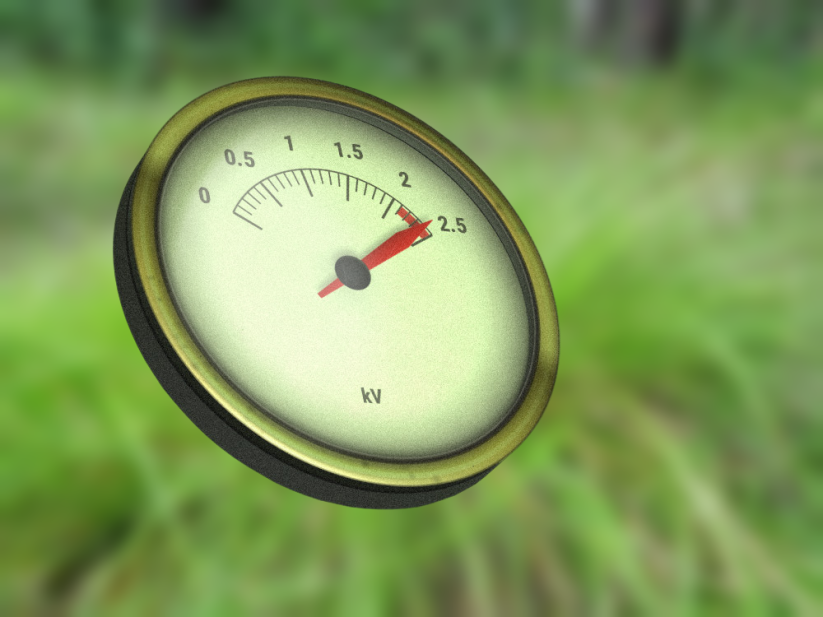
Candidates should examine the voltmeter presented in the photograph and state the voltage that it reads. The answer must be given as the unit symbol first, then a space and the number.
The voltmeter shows kV 2.4
